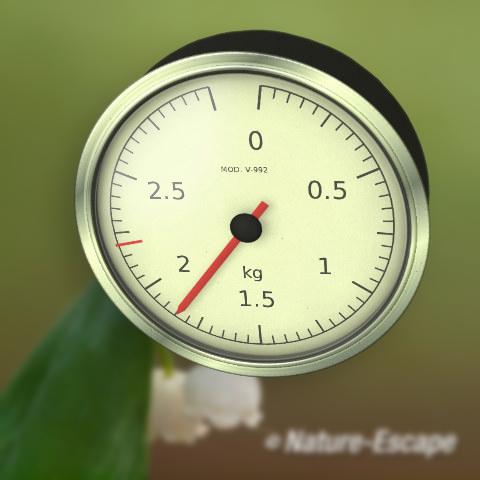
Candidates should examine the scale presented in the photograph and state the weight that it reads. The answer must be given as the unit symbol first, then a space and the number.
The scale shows kg 1.85
